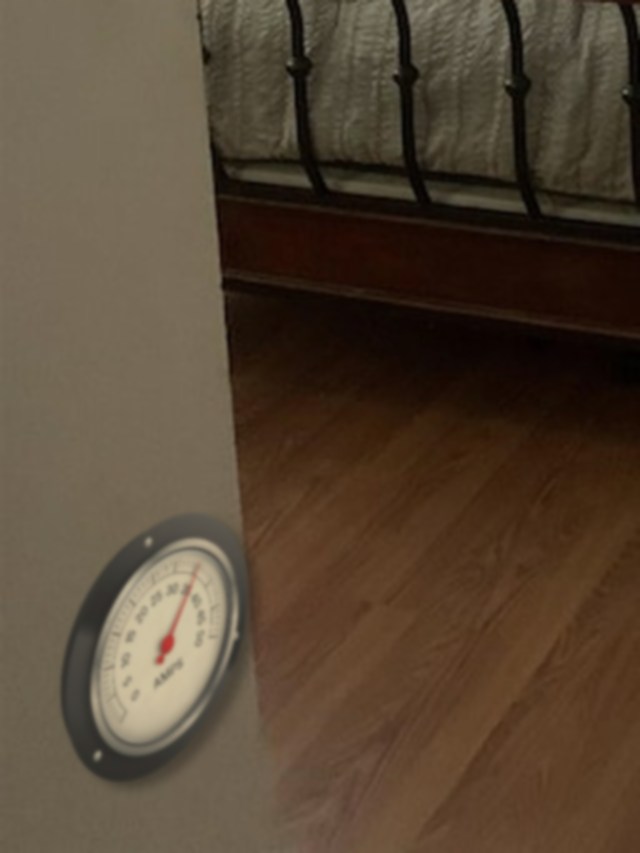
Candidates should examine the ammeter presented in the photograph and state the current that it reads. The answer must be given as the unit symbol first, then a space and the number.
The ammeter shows A 35
